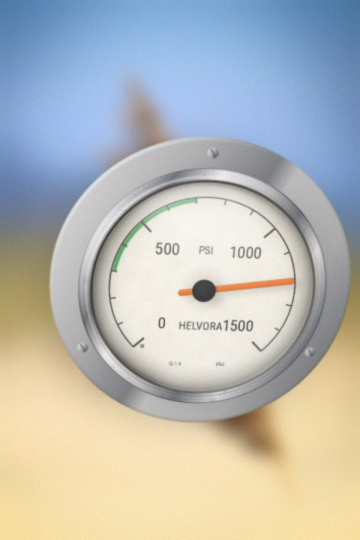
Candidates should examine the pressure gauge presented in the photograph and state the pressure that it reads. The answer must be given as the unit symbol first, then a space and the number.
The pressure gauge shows psi 1200
